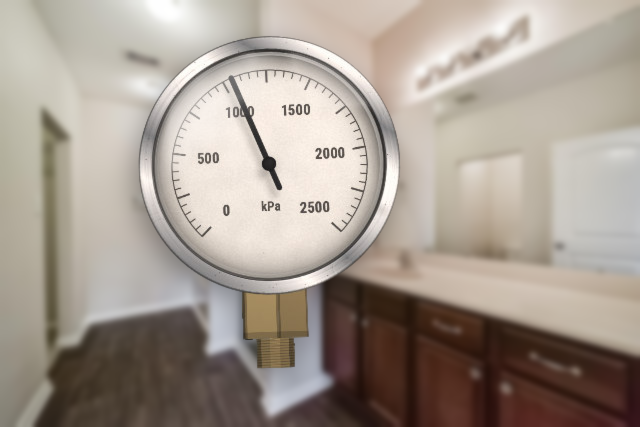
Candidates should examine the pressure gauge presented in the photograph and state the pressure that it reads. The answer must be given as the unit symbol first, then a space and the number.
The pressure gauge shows kPa 1050
